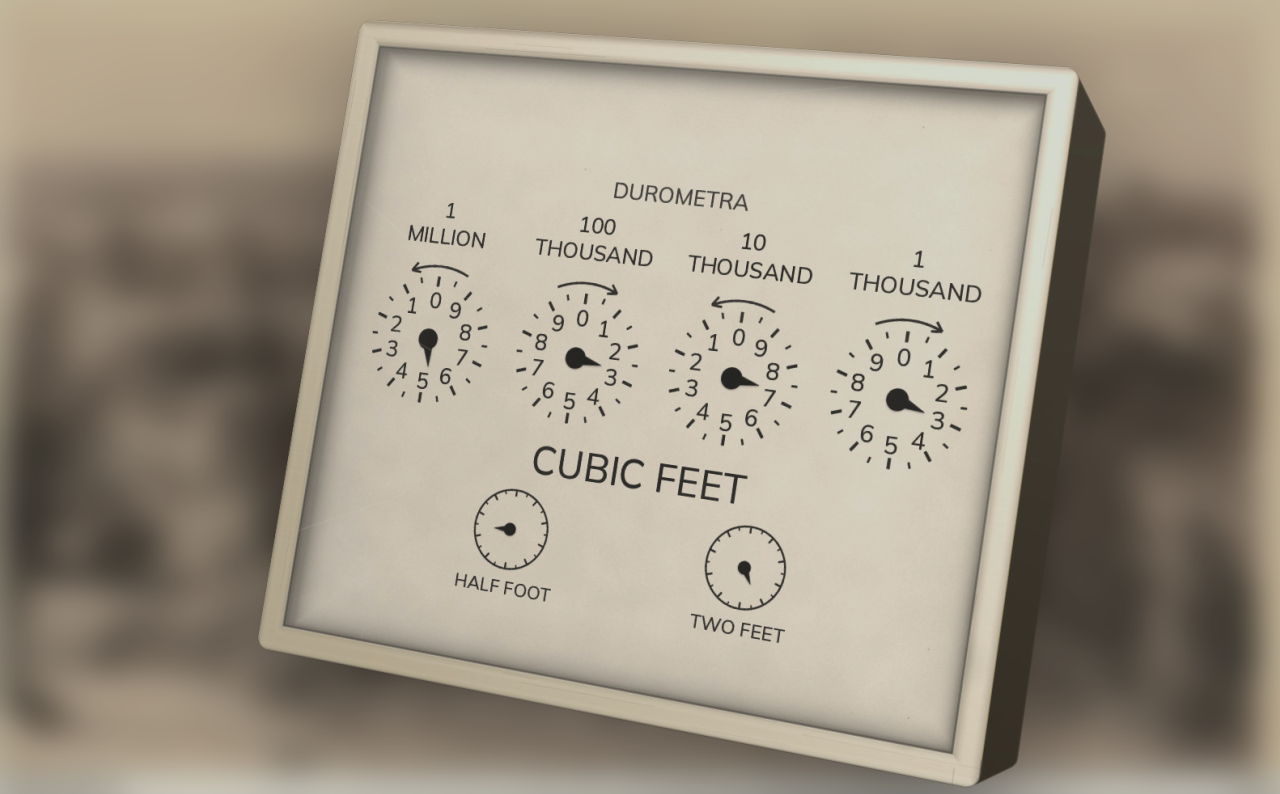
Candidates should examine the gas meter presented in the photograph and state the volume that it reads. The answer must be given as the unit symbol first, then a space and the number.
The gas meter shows ft³ 527300
